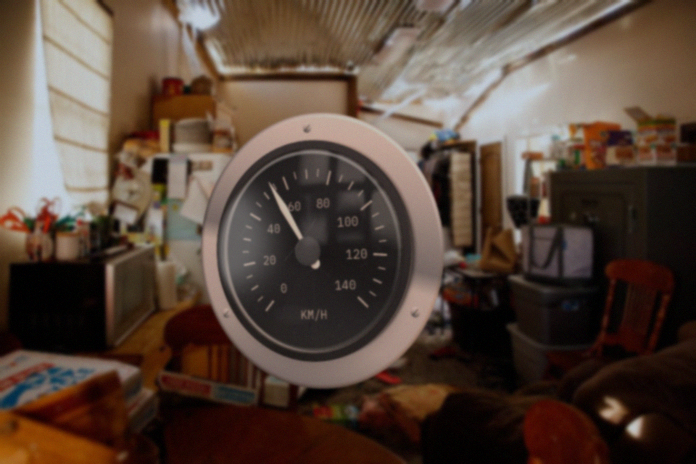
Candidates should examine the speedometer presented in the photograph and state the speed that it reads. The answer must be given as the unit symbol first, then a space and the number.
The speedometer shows km/h 55
